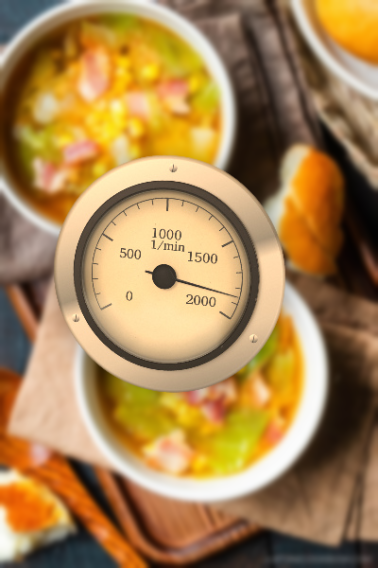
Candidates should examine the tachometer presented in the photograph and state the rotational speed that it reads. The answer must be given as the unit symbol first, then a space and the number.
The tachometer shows rpm 1850
